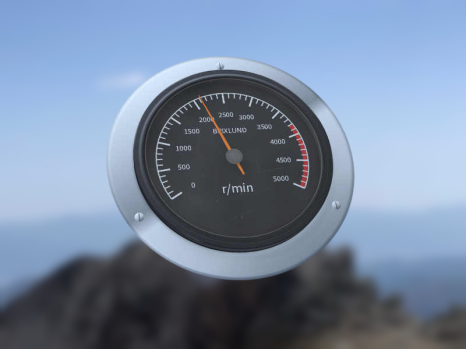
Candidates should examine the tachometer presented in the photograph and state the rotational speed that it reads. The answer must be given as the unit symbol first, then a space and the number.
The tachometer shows rpm 2100
